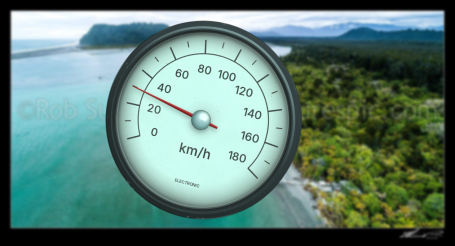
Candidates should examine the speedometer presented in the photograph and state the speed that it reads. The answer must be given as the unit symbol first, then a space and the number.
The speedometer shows km/h 30
